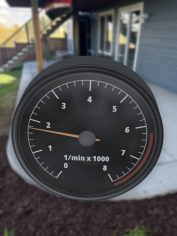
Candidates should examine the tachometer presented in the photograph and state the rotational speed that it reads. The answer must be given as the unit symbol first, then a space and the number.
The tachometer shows rpm 1800
